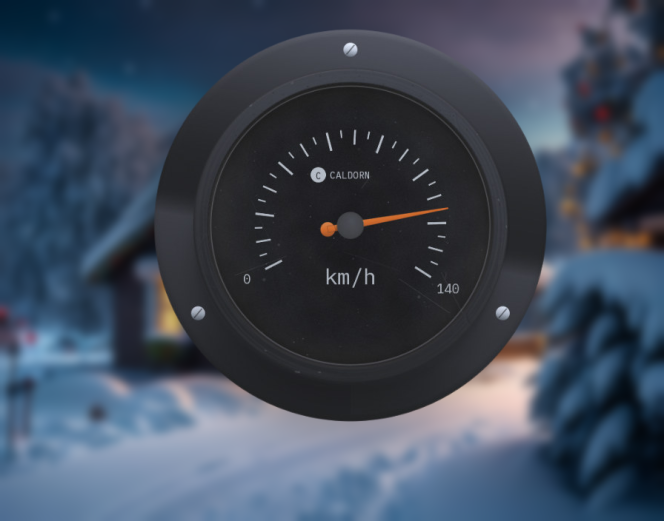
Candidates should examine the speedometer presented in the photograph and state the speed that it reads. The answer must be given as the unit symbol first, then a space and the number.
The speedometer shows km/h 115
